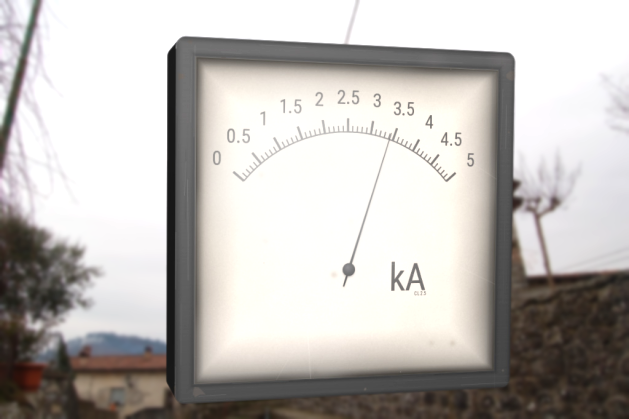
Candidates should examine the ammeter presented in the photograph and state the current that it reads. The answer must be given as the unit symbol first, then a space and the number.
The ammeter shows kA 3.4
